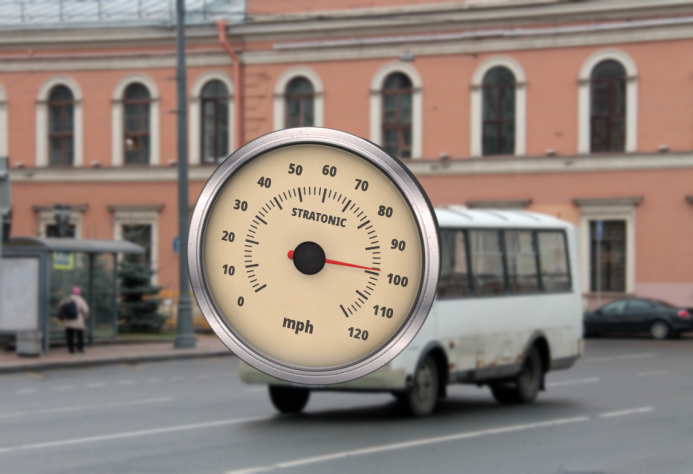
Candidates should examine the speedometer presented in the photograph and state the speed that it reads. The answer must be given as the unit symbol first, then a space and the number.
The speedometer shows mph 98
